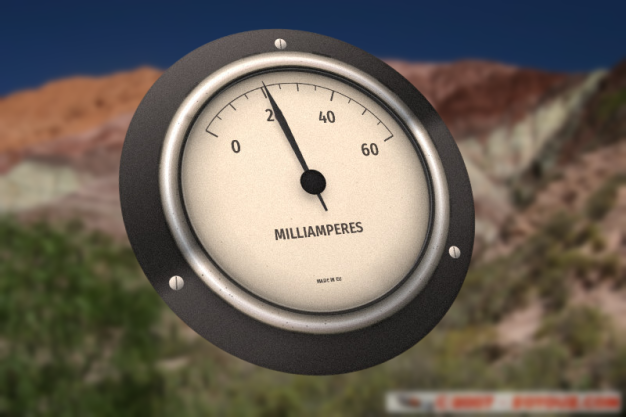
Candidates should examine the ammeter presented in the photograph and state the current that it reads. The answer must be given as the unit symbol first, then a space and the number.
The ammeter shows mA 20
